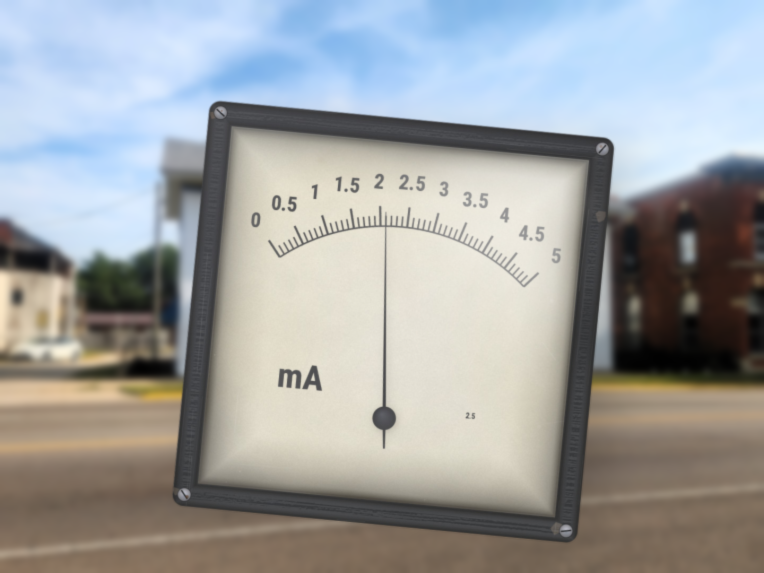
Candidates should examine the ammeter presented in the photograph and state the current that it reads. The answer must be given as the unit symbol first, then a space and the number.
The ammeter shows mA 2.1
